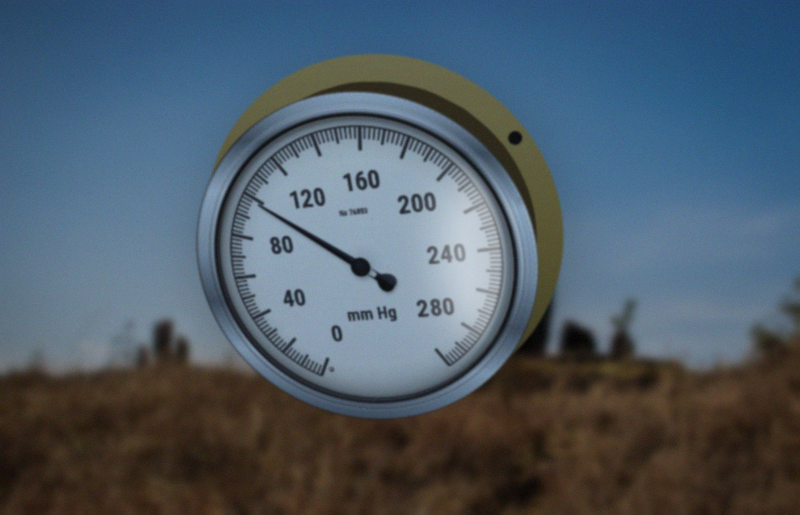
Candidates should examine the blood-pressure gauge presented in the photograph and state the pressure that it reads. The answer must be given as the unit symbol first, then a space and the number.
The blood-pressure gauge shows mmHg 100
